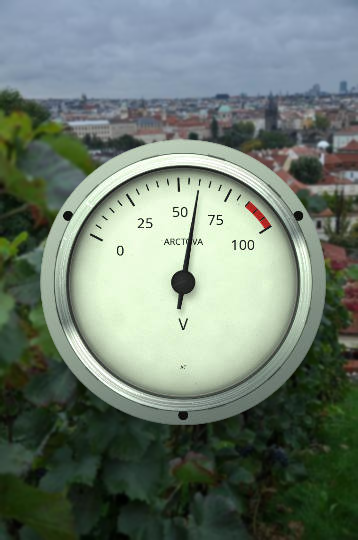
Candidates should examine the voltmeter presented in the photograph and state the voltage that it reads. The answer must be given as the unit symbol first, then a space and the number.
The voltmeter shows V 60
